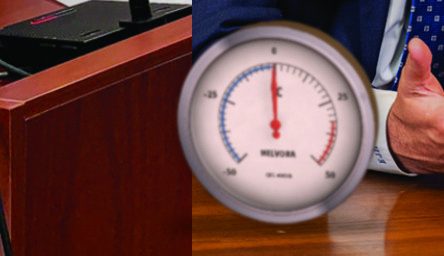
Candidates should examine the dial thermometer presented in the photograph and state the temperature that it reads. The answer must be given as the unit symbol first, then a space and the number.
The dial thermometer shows °C 0
